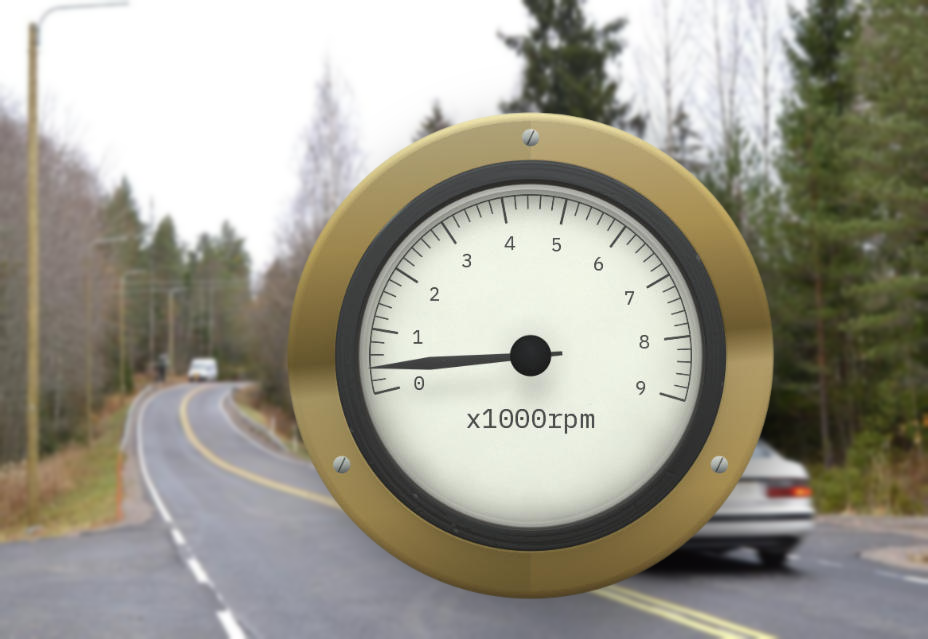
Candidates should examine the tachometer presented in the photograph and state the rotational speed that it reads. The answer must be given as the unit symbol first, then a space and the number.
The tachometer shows rpm 400
